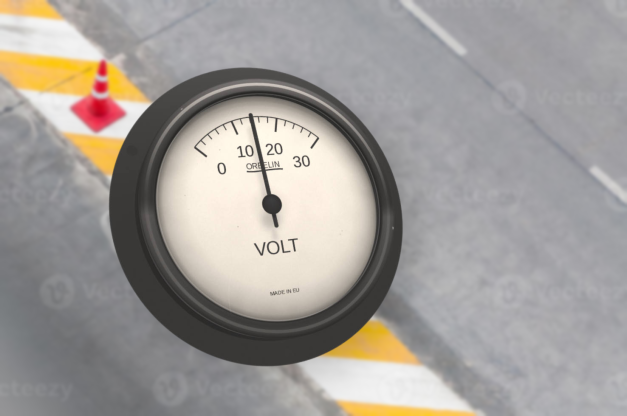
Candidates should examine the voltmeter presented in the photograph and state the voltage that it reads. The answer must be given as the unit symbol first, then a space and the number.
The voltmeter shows V 14
